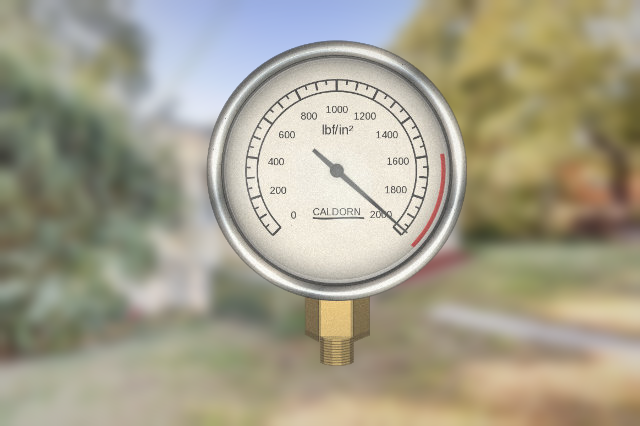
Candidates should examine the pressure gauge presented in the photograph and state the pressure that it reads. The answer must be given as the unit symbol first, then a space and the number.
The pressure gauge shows psi 1975
